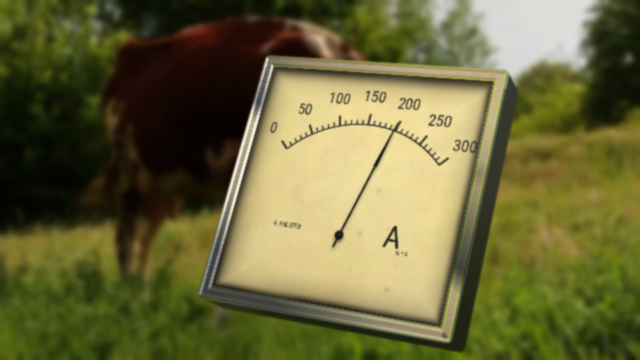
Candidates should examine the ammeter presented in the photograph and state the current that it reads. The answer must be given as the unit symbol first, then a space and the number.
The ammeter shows A 200
